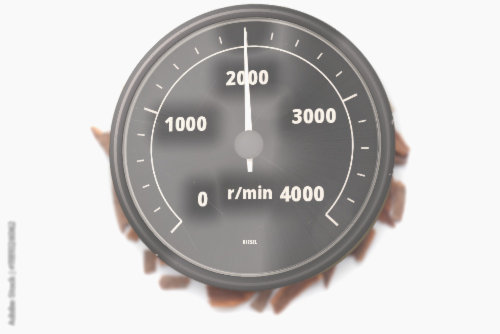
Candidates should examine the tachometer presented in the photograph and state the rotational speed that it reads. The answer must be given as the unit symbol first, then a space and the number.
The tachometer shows rpm 2000
